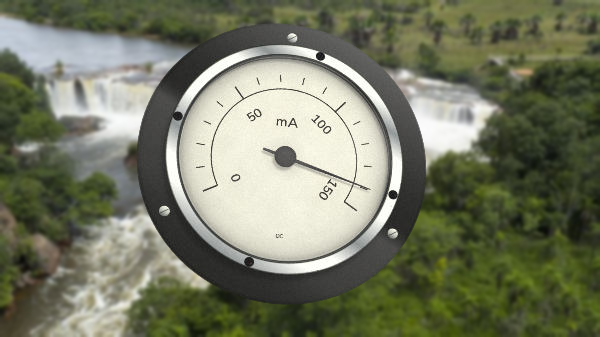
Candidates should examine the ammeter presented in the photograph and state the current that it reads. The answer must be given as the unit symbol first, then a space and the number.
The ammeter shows mA 140
